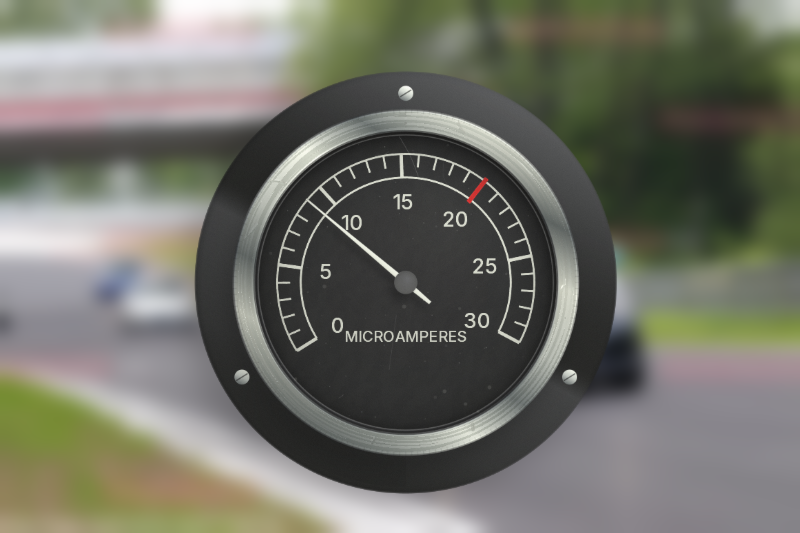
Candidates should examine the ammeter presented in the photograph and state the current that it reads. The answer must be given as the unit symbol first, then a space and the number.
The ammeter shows µA 9
